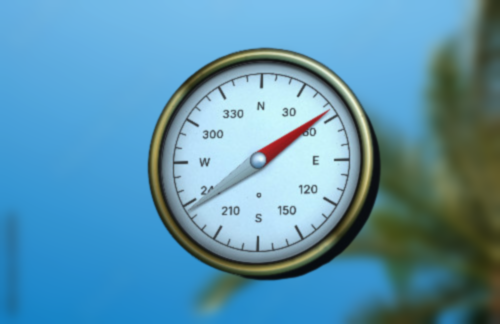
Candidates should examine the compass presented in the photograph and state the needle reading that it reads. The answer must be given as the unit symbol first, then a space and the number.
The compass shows ° 55
